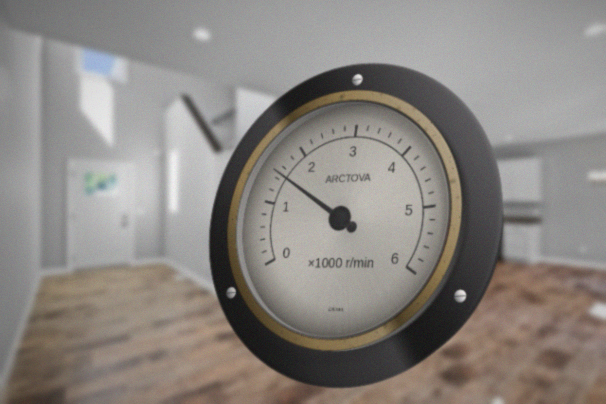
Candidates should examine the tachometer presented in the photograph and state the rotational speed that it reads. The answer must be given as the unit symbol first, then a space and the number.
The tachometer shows rpm 1500
